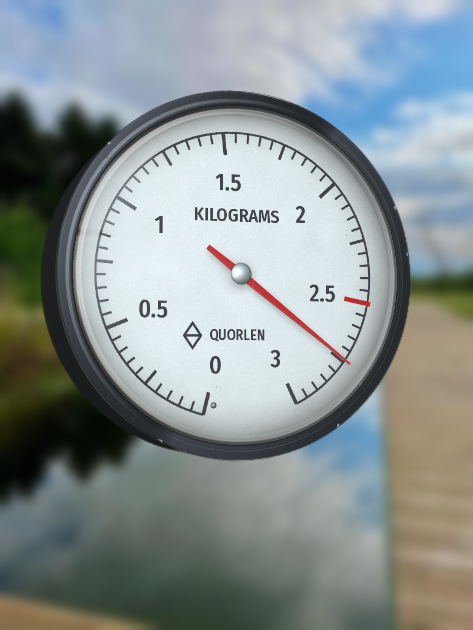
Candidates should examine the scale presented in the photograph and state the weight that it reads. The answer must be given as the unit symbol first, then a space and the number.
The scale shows kg 2.75
